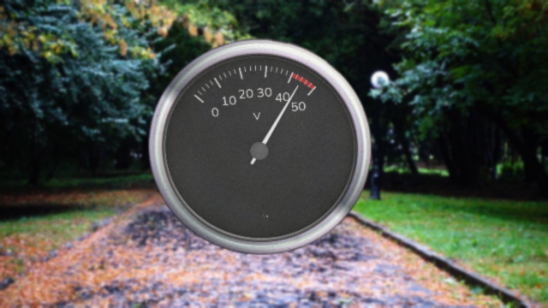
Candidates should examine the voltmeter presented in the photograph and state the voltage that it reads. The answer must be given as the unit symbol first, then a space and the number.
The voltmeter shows V 44
